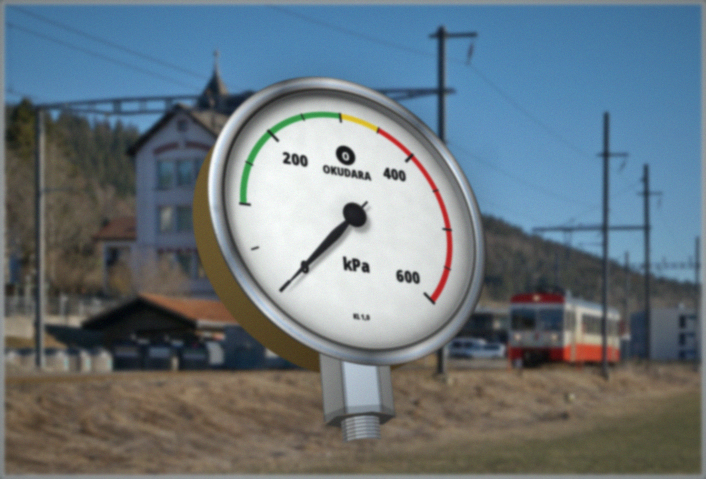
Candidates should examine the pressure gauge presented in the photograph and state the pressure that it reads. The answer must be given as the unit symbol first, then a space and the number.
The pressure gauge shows kPa 0
